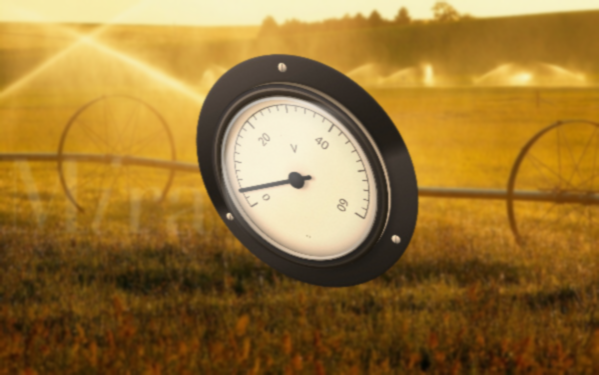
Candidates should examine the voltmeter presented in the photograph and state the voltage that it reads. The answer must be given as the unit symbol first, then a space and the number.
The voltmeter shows V 4
